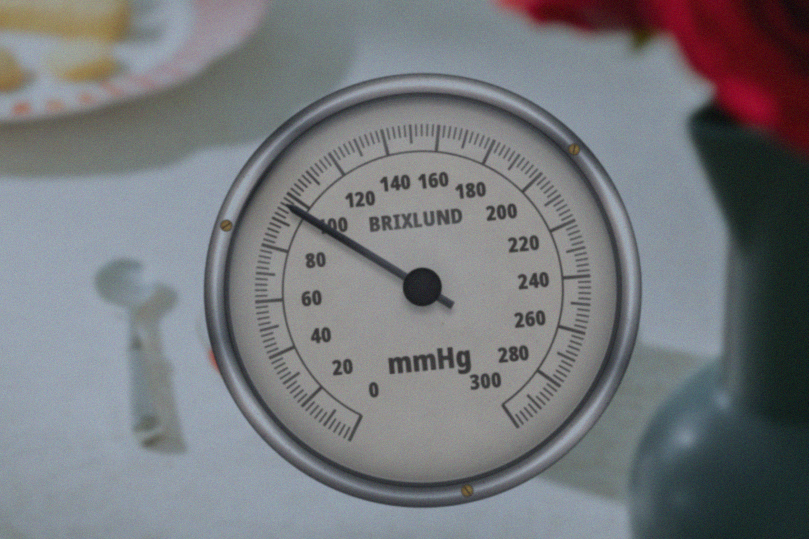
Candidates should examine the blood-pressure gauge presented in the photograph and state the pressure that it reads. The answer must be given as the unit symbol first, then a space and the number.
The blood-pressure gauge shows mmHg 96
